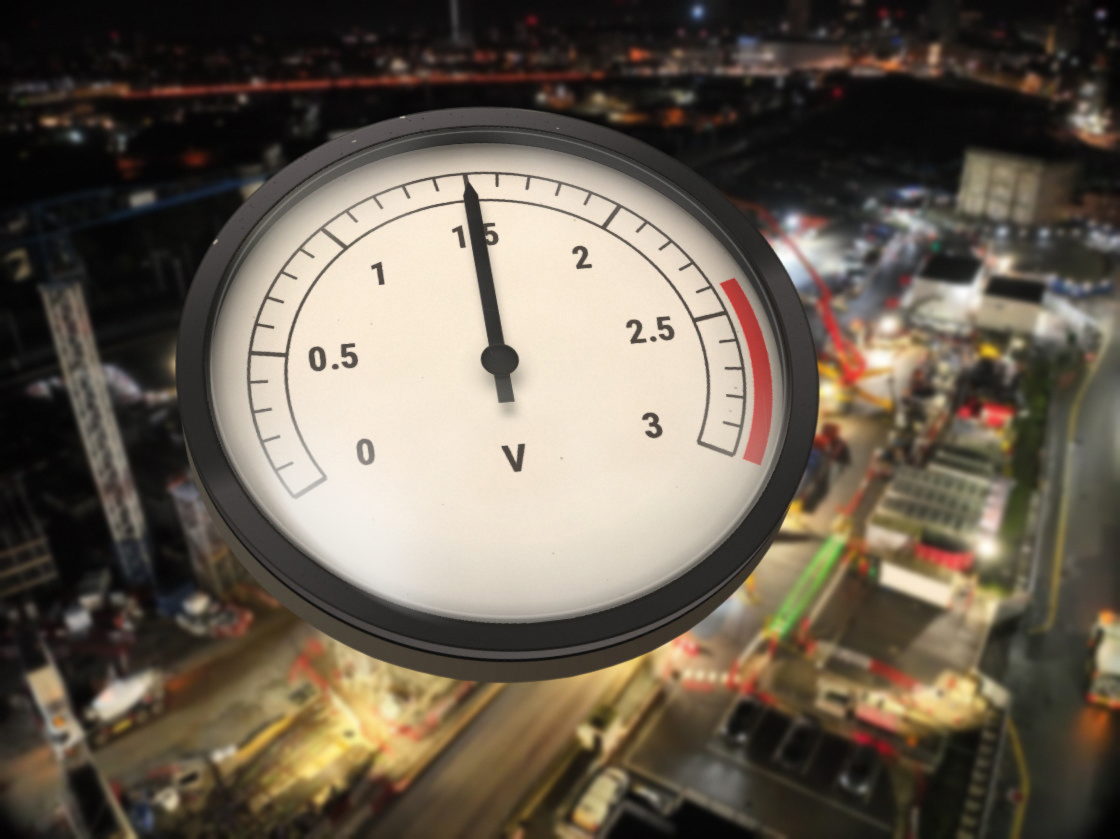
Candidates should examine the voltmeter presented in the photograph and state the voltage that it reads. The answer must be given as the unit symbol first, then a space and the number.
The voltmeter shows V 1.5
